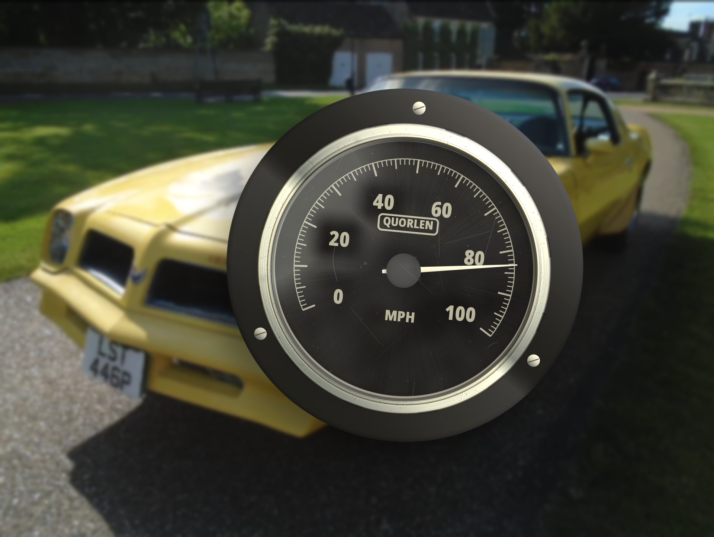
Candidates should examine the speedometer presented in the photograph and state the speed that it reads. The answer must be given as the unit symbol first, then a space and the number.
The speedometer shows mph 83
